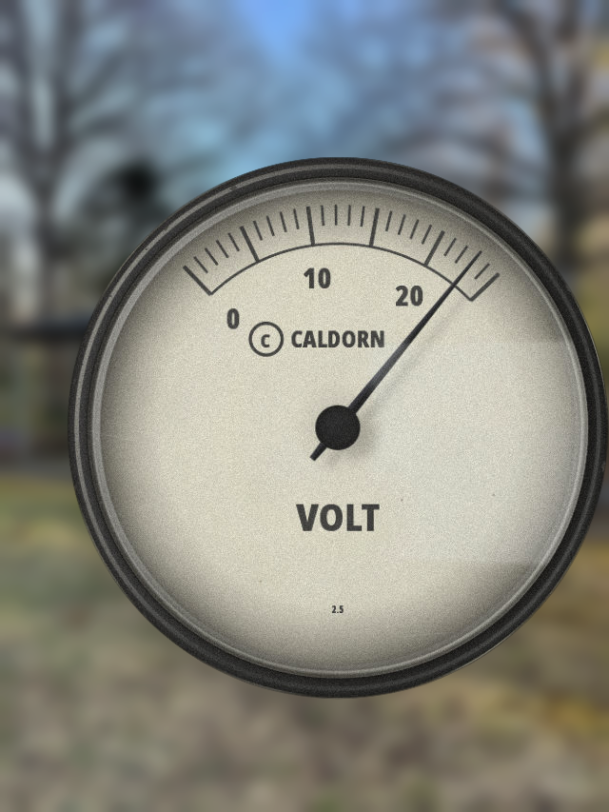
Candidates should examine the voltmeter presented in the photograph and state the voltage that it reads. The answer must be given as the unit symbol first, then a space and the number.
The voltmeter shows V 23
